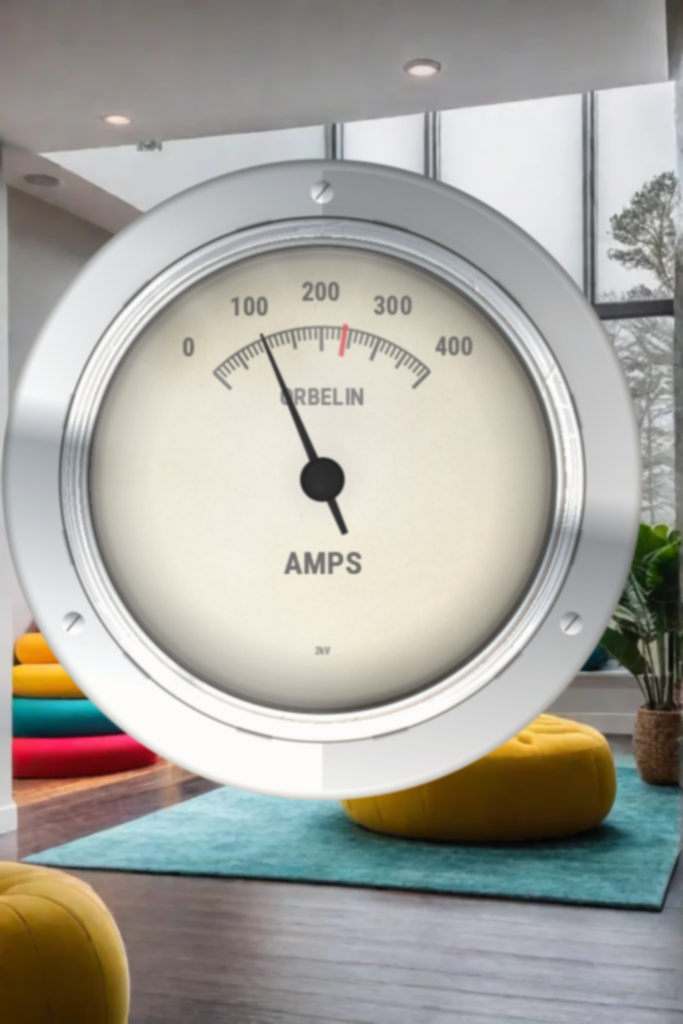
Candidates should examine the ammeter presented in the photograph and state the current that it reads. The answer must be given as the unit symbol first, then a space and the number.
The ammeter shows A 100
